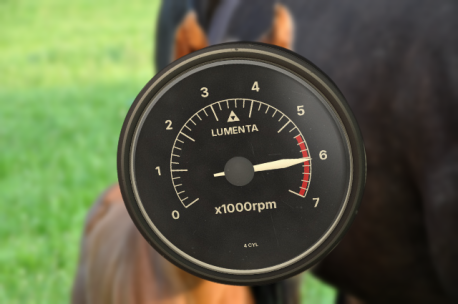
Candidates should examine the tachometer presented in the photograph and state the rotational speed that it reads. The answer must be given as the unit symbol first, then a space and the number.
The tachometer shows rpm 6000
